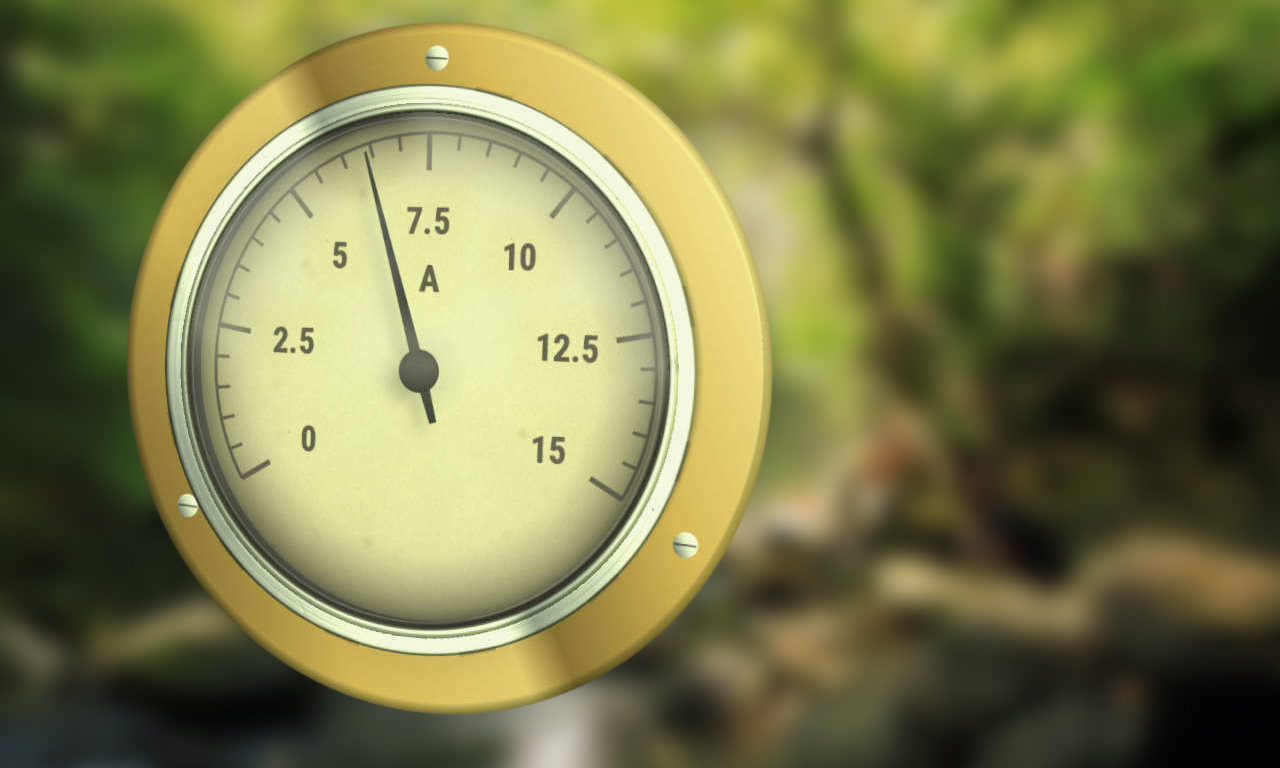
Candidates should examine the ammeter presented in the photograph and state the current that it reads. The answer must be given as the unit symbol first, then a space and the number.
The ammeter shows A 6.5
